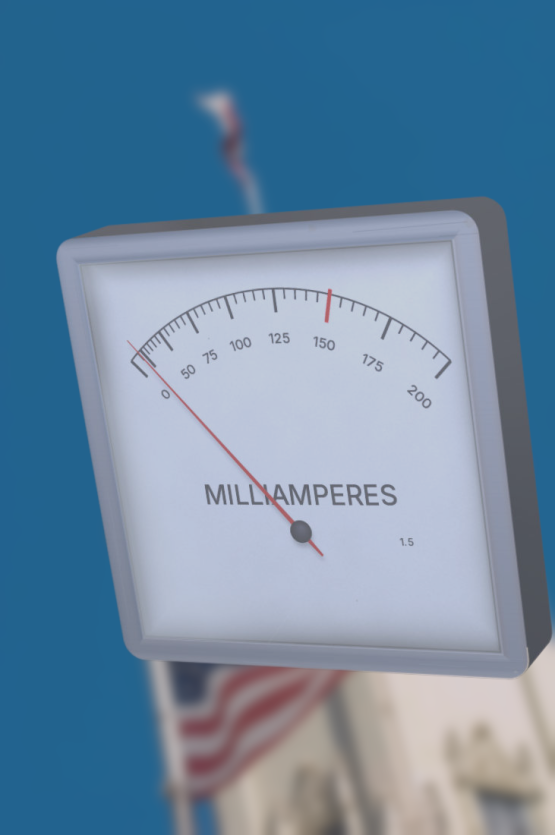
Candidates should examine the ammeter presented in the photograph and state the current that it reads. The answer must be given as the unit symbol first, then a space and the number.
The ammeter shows mA 25
